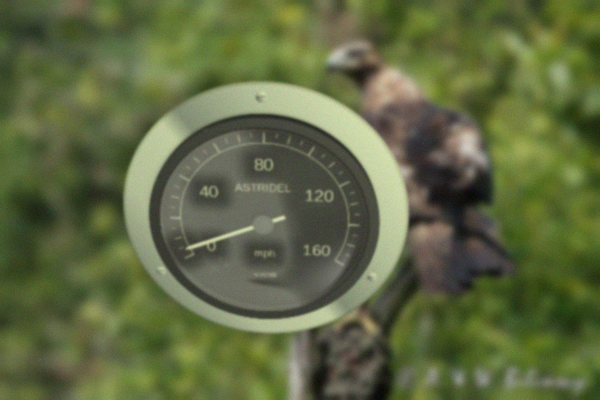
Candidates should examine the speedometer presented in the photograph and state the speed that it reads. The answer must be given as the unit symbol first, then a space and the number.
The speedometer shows mph 5
